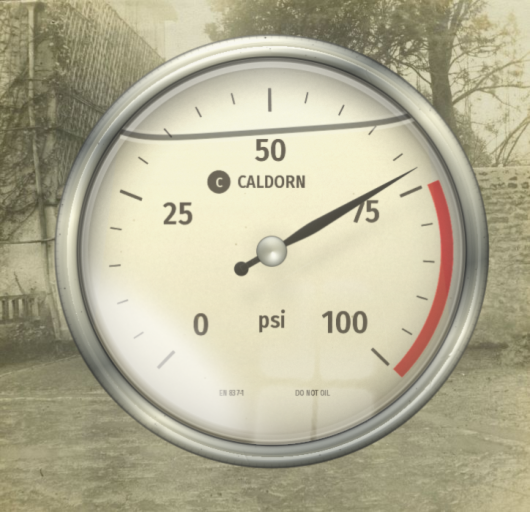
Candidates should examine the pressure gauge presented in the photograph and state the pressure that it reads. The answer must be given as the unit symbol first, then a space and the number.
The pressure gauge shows psi 72.5
